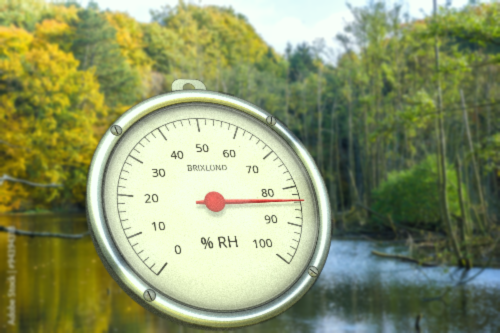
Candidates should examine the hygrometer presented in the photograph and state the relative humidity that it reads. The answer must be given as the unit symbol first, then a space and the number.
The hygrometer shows % 84
